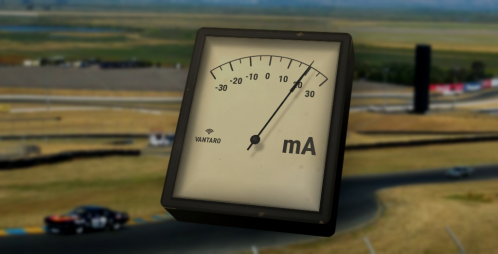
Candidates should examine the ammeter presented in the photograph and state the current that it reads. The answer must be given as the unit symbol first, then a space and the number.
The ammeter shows mA 20
